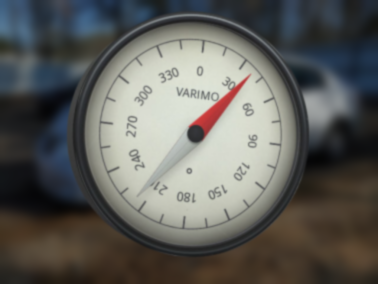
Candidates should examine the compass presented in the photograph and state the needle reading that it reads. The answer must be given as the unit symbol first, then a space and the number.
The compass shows ° 37.5
